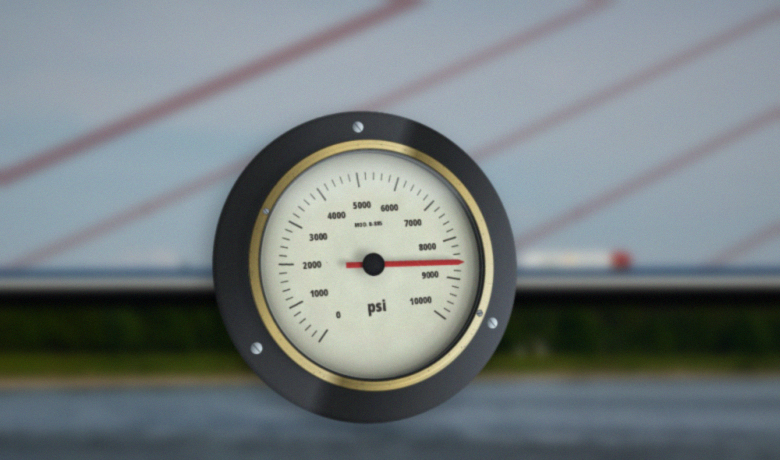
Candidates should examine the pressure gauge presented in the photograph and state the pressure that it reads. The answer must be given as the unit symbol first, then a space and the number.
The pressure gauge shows psi 8600
